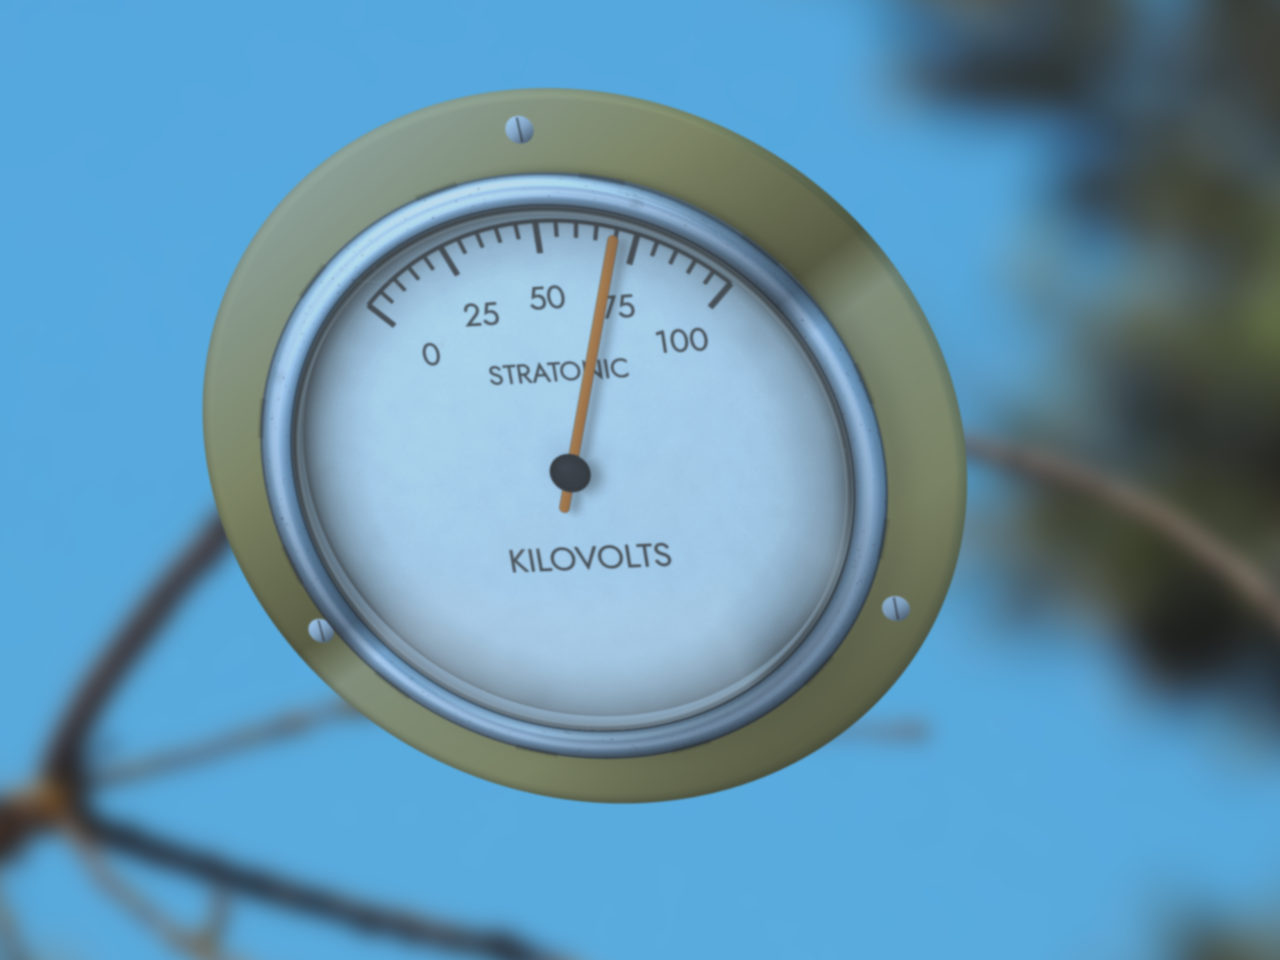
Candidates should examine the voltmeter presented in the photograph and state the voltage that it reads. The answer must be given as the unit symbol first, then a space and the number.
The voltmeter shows kV 70
